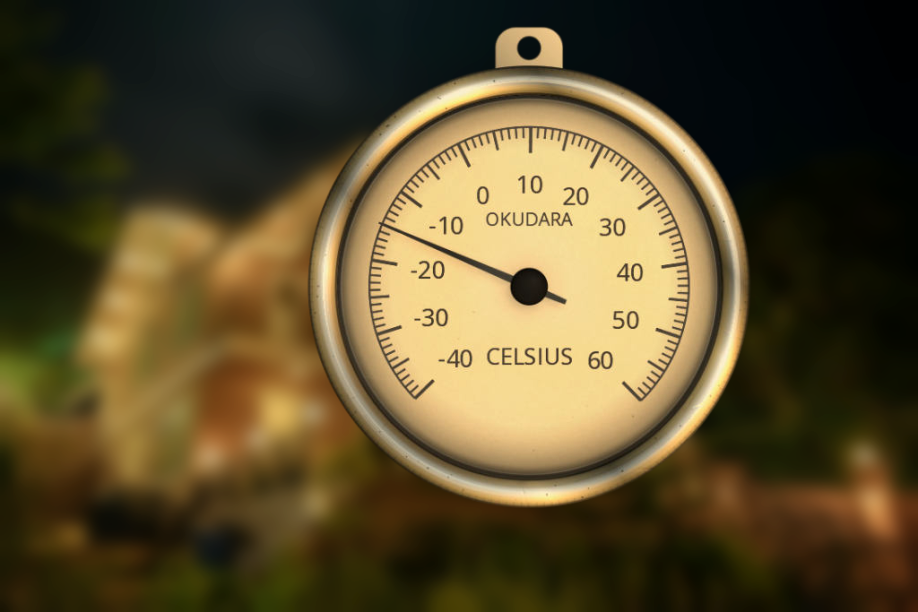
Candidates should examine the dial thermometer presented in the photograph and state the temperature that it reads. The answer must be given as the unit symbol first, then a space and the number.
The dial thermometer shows °C -15
